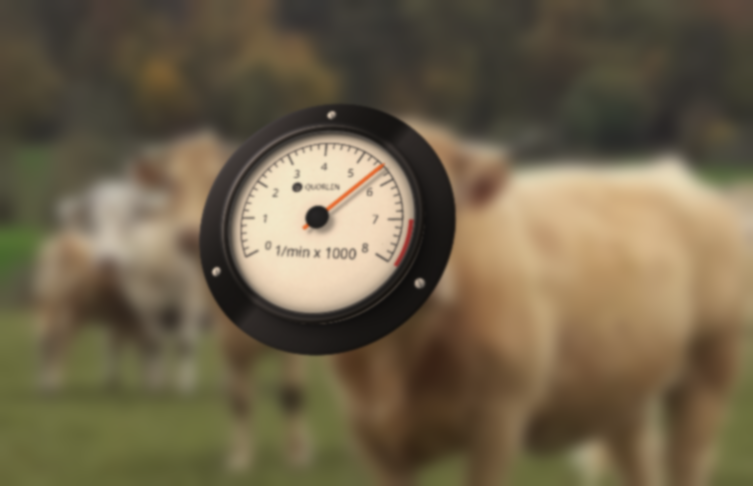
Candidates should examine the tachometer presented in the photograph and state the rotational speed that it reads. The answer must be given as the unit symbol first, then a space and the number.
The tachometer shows rpm 5600
